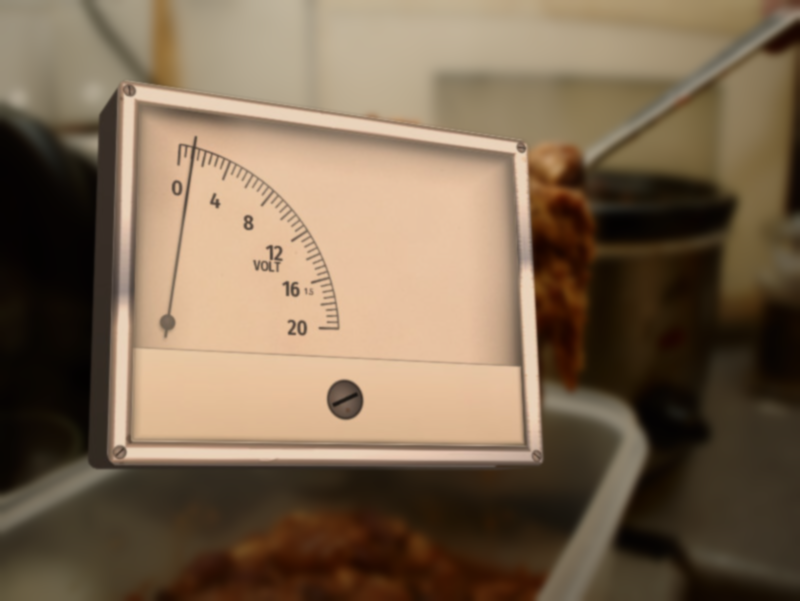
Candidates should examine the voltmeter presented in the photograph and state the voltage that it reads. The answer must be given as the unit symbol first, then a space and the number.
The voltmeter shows V 1
